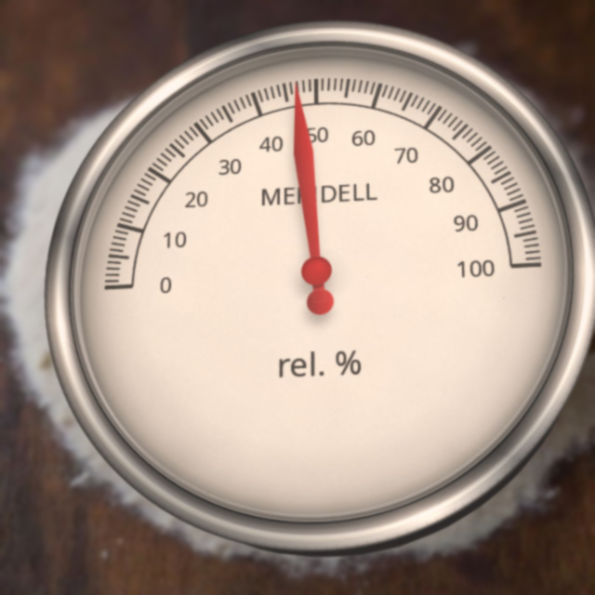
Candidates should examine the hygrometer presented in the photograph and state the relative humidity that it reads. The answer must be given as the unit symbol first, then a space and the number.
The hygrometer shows % 47
